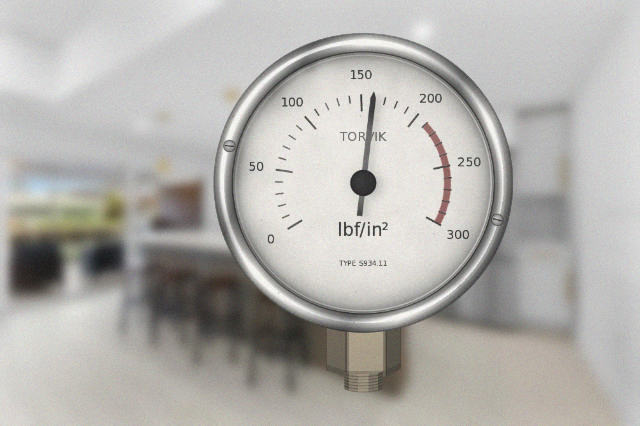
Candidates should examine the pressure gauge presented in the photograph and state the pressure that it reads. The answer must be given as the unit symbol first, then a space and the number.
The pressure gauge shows psi 160
